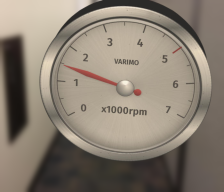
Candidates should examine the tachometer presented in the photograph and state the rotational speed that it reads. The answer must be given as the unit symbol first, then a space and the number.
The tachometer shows rpm 1500
